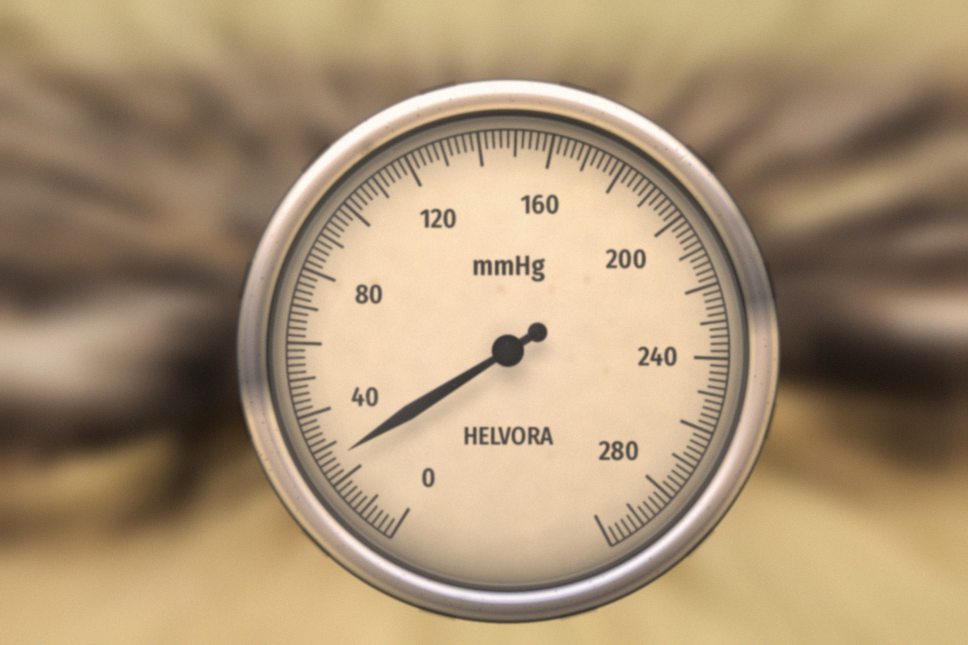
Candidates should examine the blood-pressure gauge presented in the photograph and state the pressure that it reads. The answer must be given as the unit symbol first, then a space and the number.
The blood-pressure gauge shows mmHg 26
